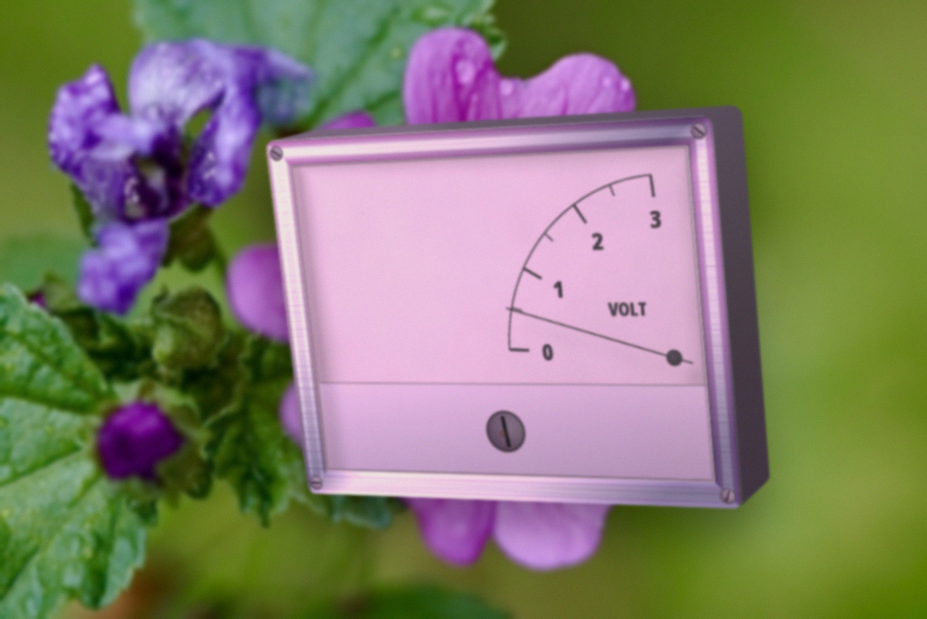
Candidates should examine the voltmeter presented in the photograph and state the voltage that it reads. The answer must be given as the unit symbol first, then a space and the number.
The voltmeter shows V 0.5
